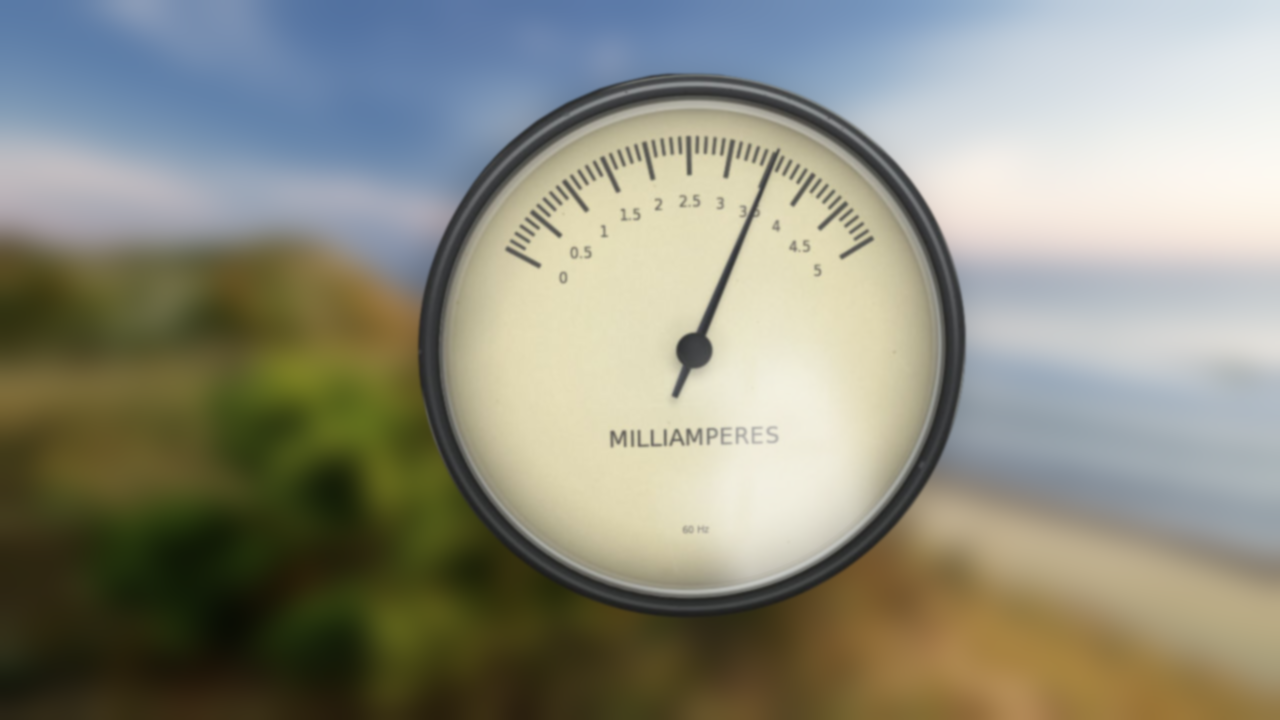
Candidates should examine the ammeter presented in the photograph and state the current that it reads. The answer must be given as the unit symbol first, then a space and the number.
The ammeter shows mA 3.5
